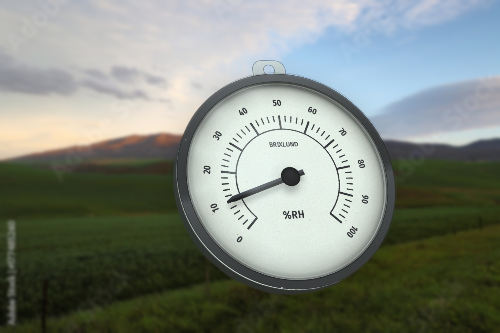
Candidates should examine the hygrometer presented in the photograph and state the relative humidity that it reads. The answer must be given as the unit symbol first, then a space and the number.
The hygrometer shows % 10
